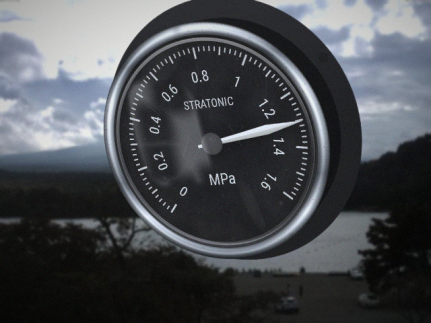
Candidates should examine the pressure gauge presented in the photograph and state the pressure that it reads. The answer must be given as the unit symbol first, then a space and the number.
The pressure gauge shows MPa 1.3
